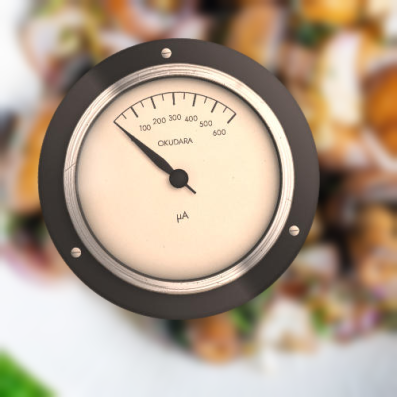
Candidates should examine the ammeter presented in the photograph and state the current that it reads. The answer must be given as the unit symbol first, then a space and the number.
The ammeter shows µA 0
